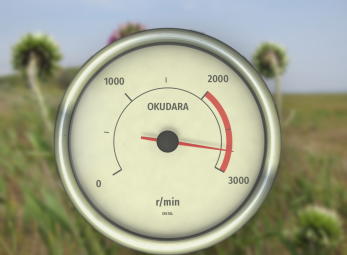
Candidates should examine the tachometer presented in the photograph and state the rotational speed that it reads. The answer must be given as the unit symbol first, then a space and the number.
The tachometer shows rpm 2750
